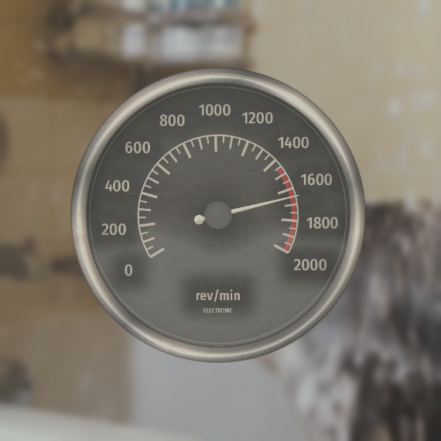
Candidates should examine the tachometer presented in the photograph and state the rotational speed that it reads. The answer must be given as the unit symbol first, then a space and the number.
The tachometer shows rpm 1650
